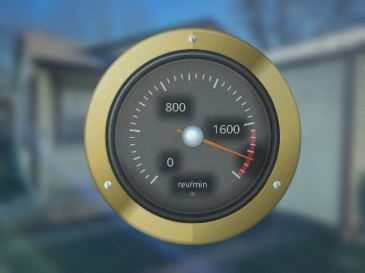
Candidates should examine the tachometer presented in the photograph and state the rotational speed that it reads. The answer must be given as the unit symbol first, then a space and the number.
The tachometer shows rpm 1850
